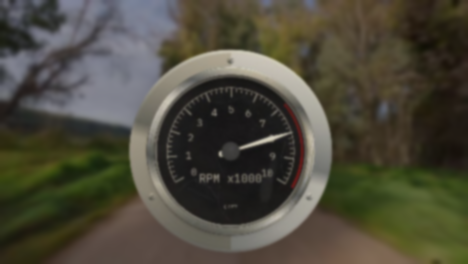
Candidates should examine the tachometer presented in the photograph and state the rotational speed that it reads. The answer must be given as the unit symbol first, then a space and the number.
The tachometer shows rpm 8000
